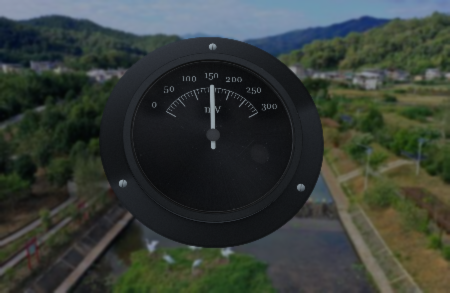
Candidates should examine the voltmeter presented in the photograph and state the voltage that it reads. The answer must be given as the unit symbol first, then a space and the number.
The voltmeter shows mV 150
